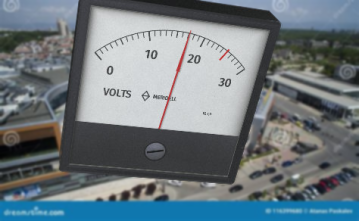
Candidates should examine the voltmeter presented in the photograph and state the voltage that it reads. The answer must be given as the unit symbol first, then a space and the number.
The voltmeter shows V 17
